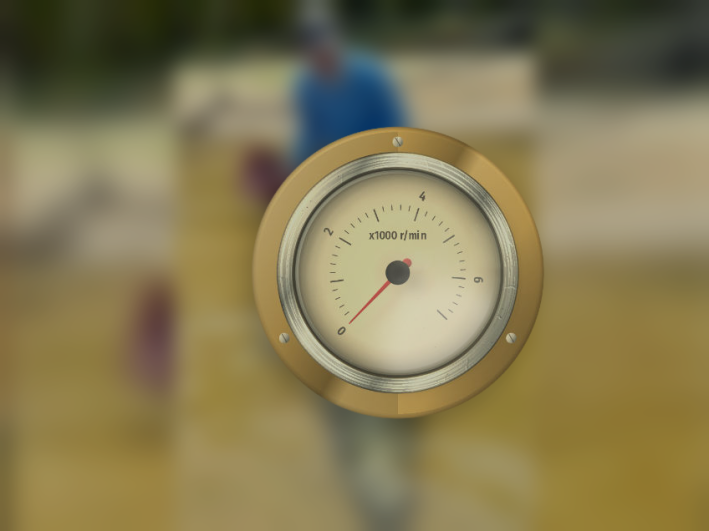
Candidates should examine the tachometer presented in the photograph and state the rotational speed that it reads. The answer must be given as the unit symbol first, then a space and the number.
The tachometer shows rpm 0
